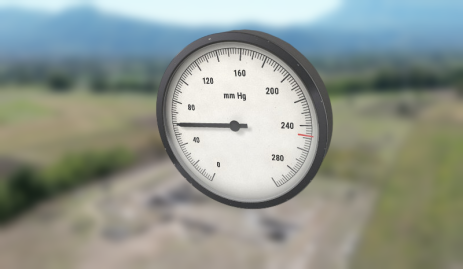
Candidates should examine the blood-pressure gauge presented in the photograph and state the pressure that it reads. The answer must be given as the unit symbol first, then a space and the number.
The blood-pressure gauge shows mmHg 60
